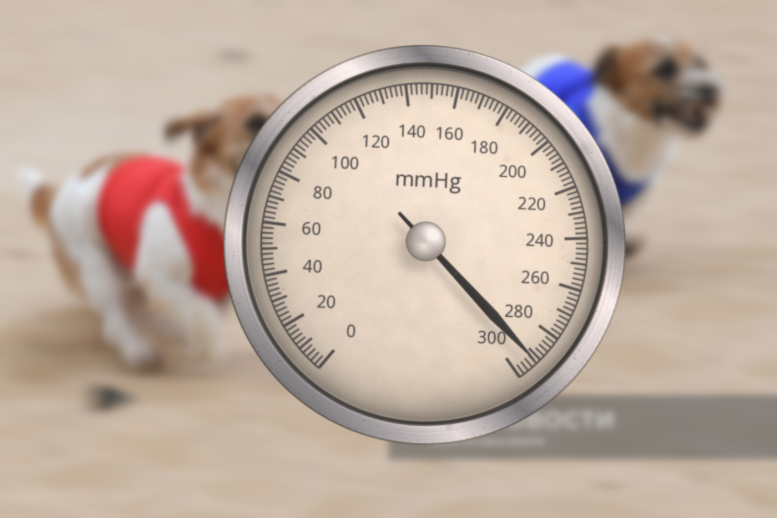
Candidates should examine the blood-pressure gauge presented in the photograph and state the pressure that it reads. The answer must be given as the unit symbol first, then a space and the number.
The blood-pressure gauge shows mmHg 292
